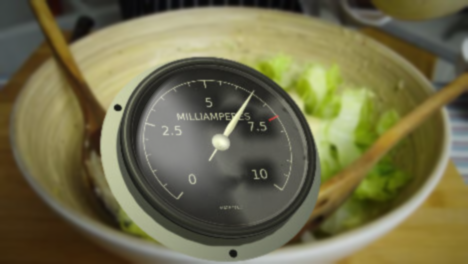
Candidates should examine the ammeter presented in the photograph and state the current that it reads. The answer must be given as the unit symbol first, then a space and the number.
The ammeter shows mA 6.5
